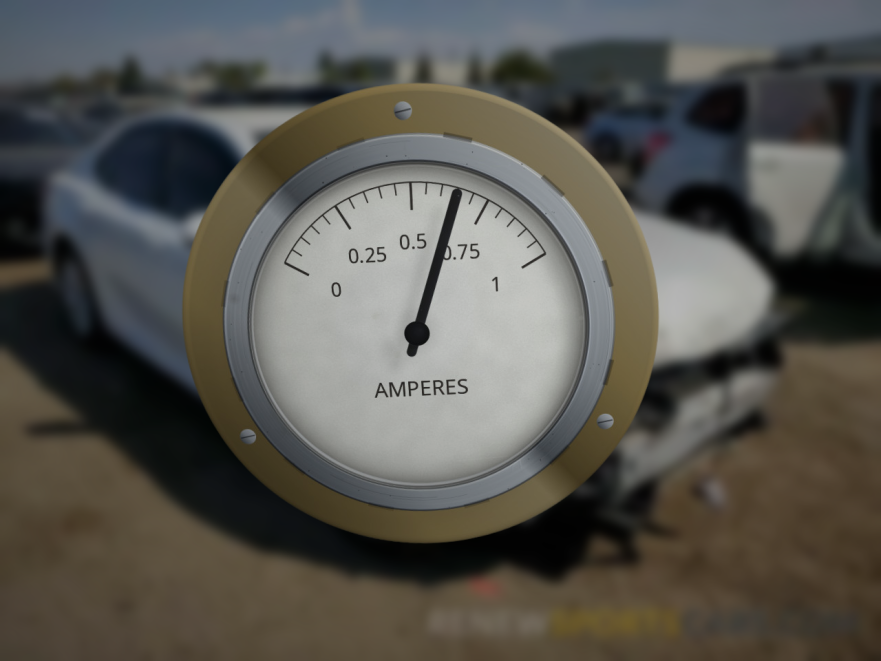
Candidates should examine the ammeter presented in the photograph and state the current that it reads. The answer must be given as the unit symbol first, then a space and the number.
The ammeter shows A 0.65
